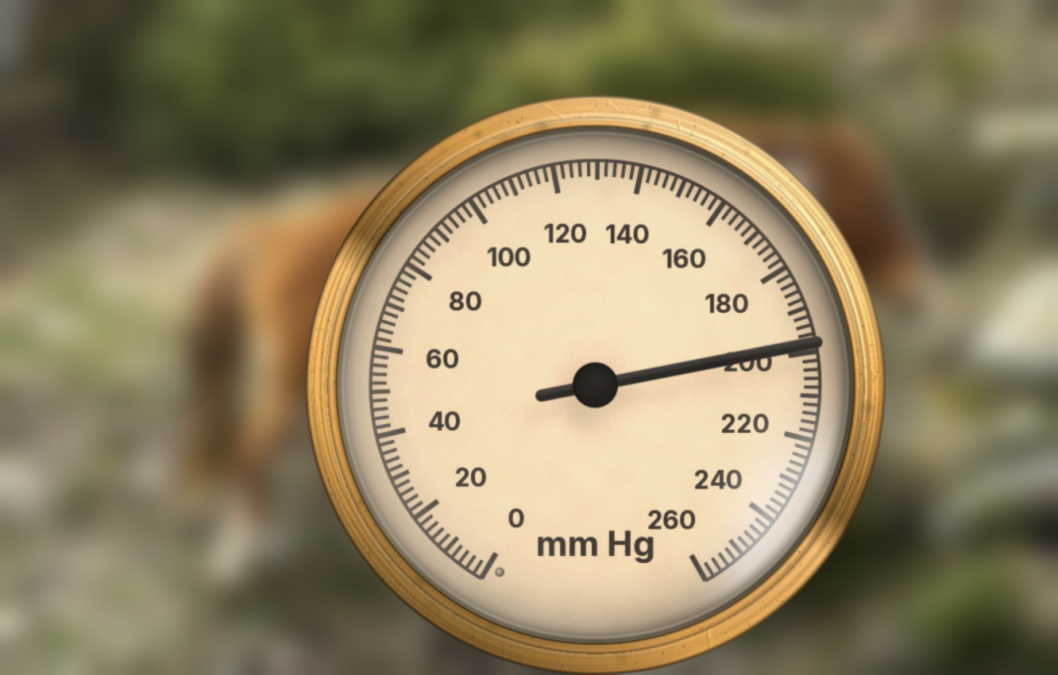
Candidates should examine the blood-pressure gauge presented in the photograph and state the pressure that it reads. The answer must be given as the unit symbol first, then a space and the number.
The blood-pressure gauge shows mmHg 198
